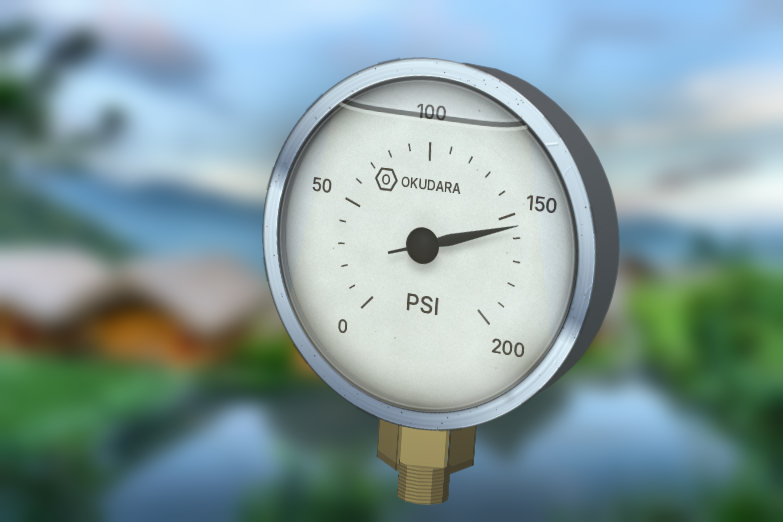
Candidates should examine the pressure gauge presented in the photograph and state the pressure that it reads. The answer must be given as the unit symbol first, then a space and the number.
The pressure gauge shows psi 155
